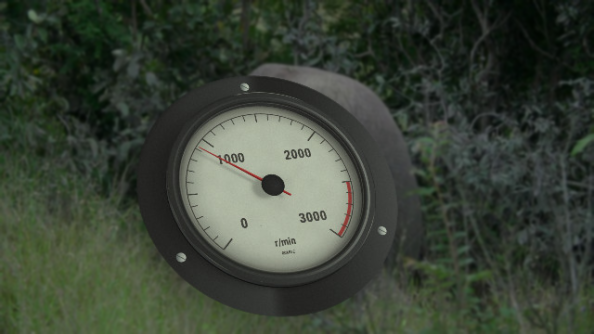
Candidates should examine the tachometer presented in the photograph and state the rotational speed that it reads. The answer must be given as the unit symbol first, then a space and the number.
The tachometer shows rpm 900
